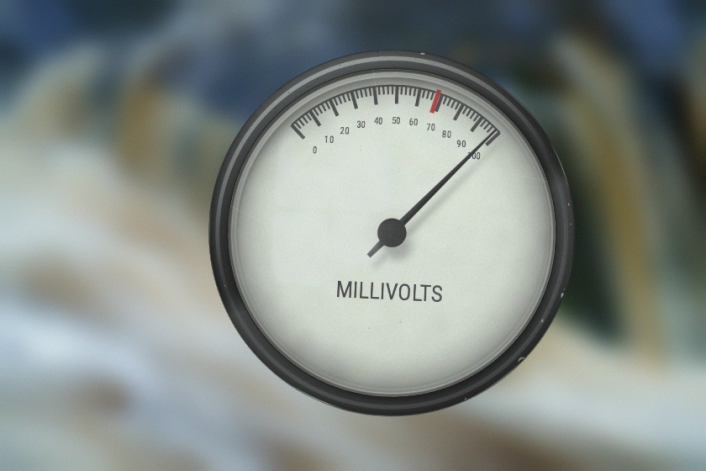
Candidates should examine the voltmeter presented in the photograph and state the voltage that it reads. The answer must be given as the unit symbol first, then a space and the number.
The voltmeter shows mV 98
